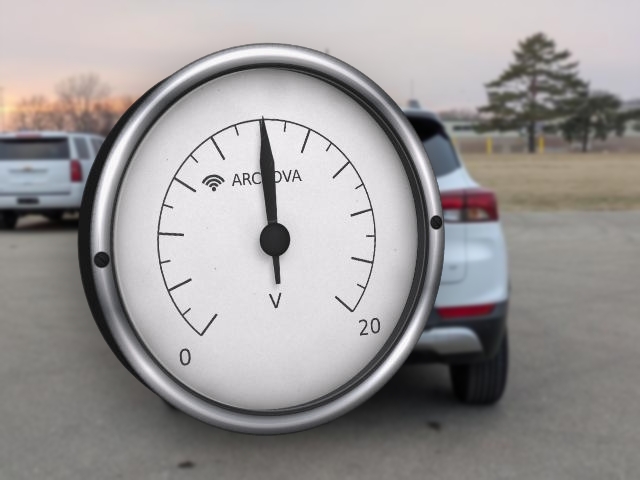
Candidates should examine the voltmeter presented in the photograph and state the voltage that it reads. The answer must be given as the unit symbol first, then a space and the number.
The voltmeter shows V 10
